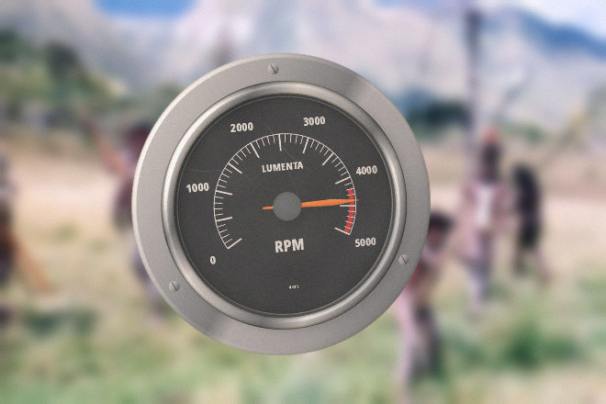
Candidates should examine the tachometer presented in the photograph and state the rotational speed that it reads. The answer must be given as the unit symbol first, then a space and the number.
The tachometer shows rpm 4400
